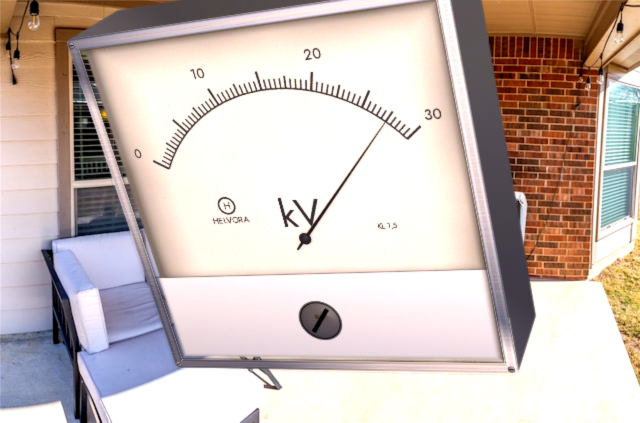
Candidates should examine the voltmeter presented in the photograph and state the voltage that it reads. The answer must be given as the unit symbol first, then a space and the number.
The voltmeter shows kV 27.5
